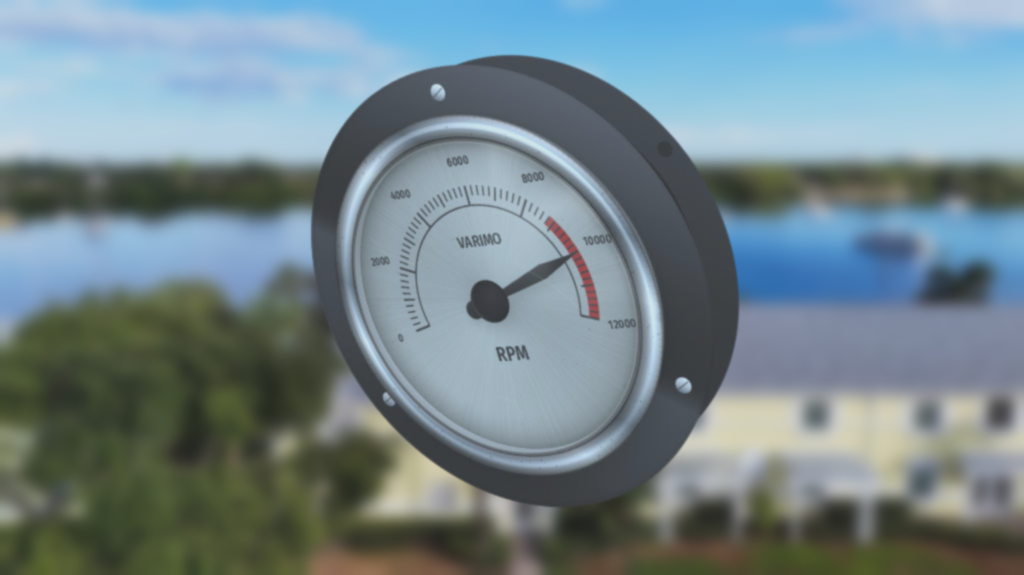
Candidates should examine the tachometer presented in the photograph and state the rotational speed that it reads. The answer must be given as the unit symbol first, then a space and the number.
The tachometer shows rpm 10000
